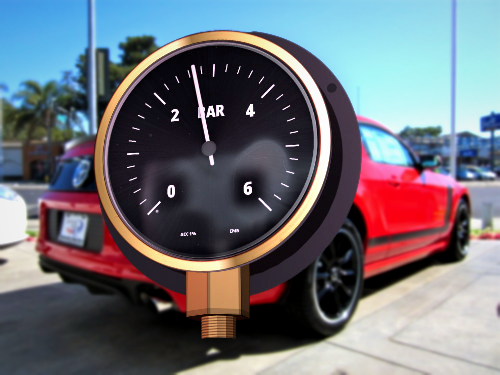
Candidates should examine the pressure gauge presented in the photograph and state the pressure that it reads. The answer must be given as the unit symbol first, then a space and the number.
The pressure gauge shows bar 2.7
